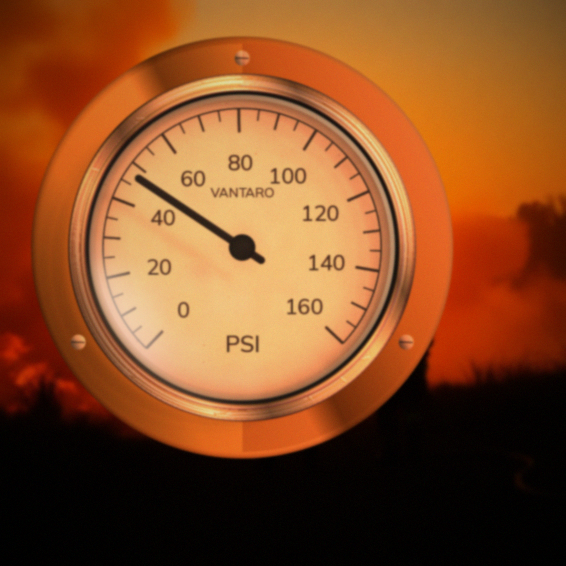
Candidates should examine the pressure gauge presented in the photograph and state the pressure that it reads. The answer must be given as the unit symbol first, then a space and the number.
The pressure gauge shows psi 47.5
